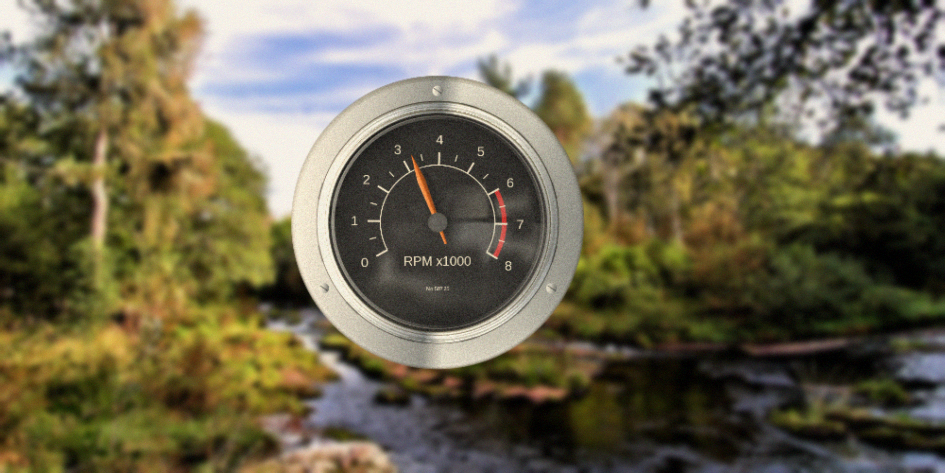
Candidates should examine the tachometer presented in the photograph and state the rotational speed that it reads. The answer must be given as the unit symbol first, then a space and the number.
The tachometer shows rpm 3250
